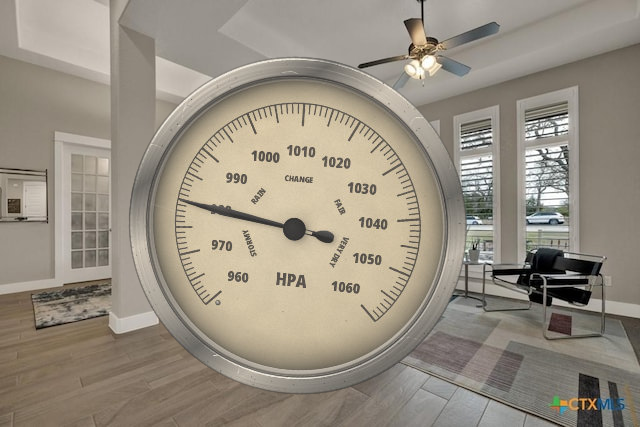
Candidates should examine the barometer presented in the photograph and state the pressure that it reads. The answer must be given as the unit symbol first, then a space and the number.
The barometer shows hPa 980
